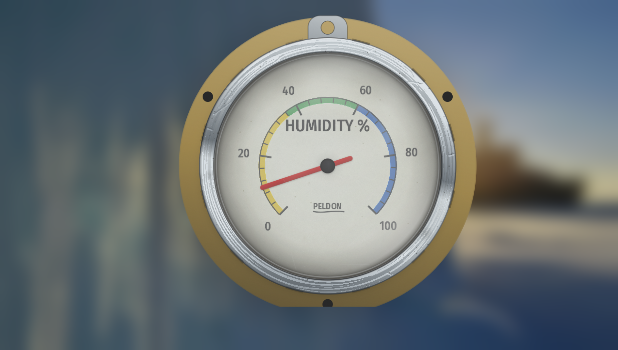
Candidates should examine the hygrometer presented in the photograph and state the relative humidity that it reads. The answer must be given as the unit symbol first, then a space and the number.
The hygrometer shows % 10
